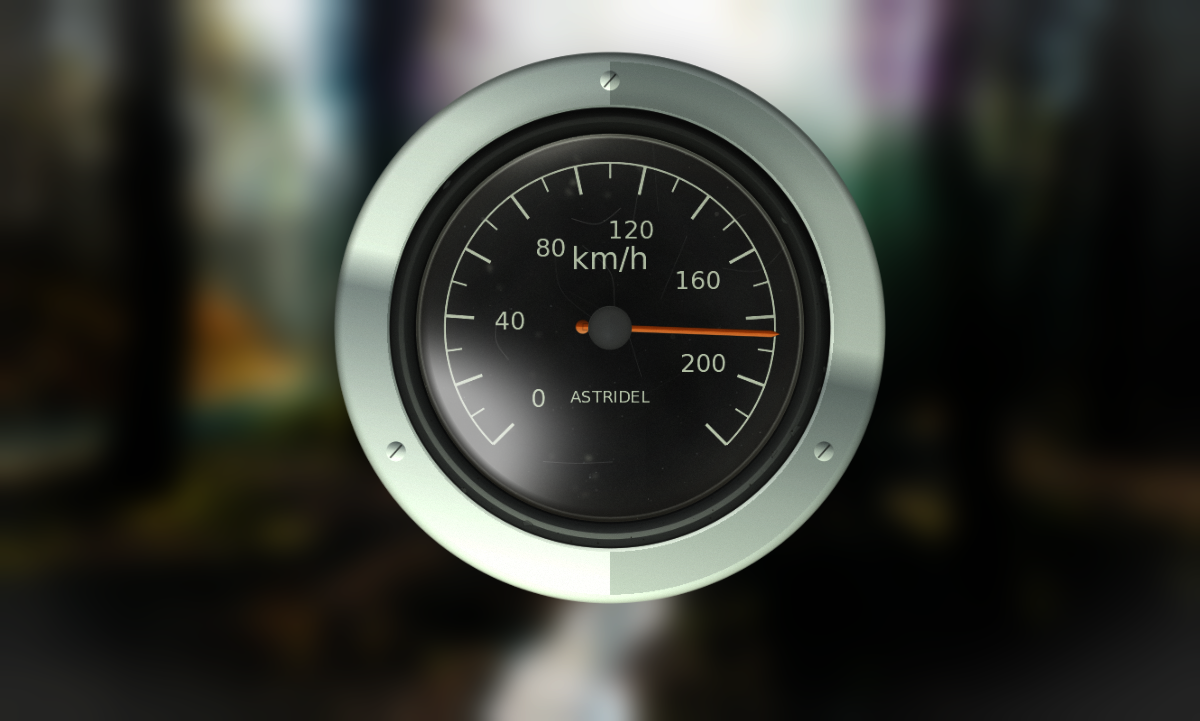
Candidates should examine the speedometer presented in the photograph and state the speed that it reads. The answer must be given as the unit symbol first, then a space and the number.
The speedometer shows km/h 185
